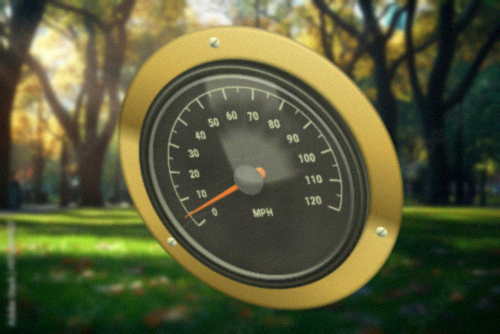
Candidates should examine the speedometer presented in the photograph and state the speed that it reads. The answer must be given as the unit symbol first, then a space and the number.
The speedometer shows mph 5
